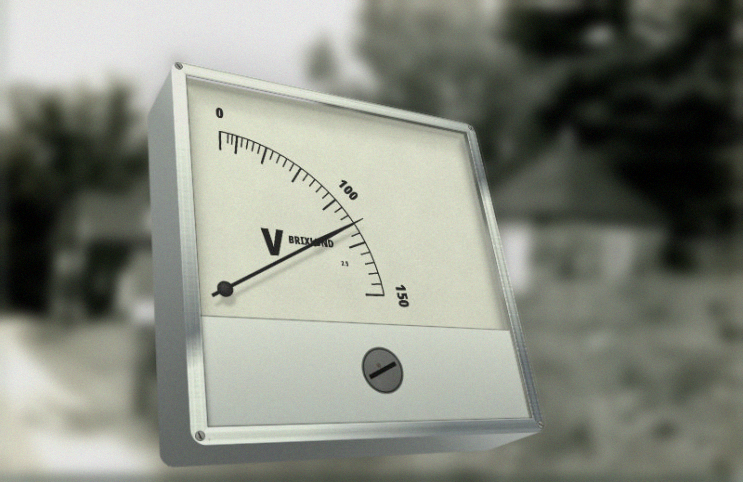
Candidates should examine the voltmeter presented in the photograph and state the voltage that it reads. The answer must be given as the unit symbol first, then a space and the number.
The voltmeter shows V 115
